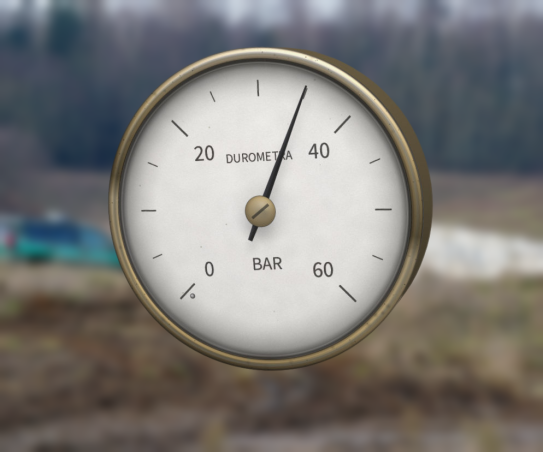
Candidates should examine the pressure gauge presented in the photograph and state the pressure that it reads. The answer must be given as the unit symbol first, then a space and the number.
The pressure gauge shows bar 35
